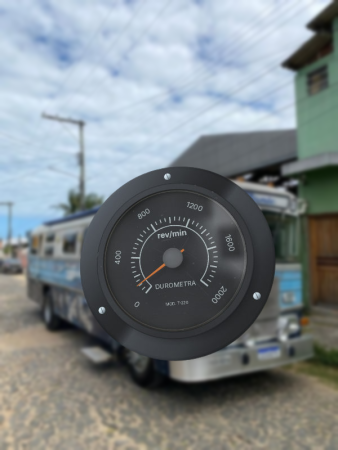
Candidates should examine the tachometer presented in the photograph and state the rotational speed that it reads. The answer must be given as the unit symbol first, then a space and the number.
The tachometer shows rpm 100
